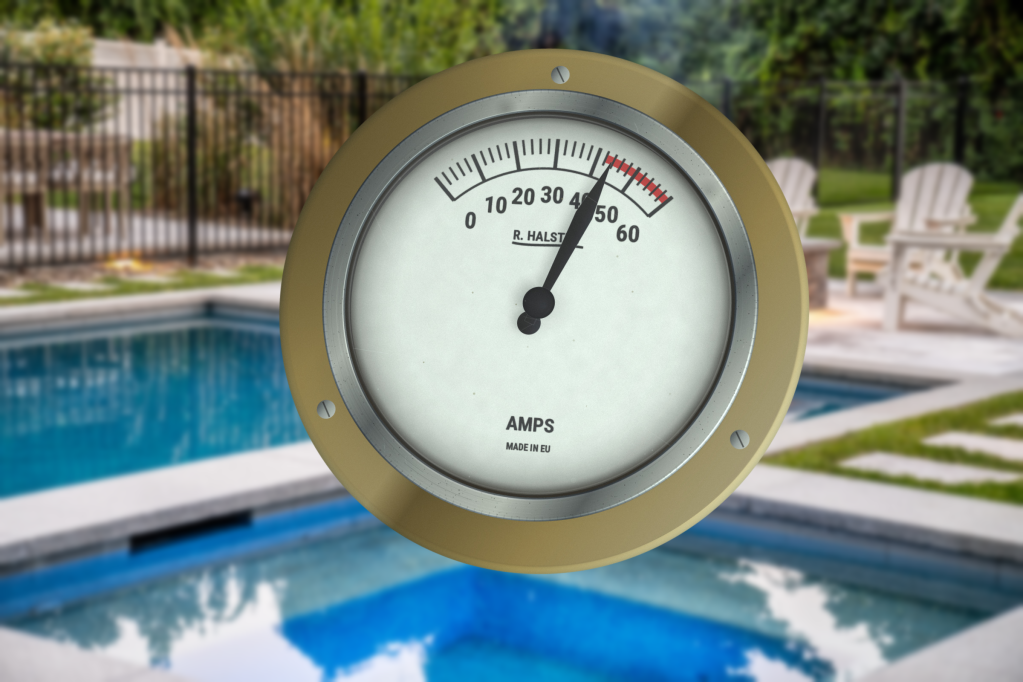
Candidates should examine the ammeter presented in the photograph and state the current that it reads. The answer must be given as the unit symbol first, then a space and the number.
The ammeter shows A 44
